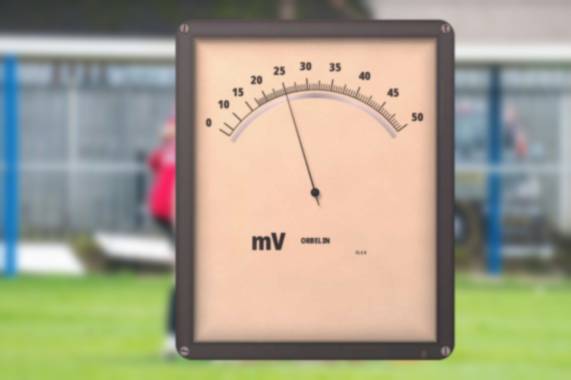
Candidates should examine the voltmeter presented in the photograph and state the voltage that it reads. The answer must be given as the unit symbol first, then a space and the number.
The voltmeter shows mV 25
